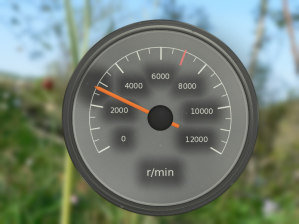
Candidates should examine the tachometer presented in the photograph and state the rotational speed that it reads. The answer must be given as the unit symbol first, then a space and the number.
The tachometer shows rpm 2750
